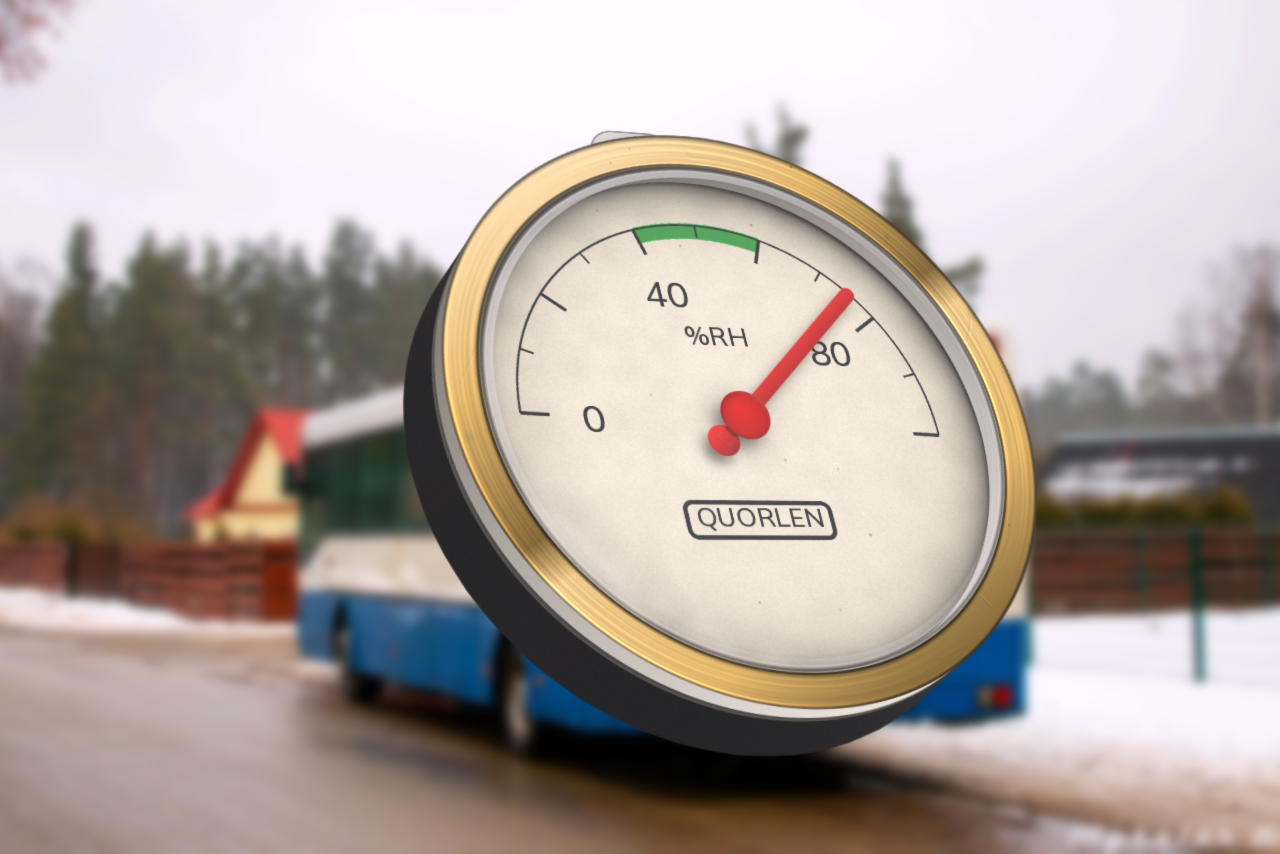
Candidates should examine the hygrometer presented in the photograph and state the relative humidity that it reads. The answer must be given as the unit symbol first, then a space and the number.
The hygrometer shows % 75
